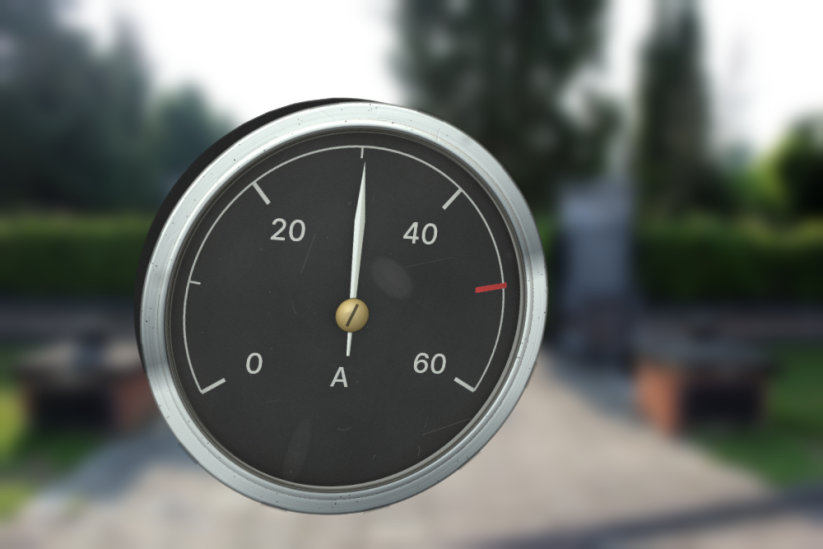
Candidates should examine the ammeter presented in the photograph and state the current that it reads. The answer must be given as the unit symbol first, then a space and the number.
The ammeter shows A 30
